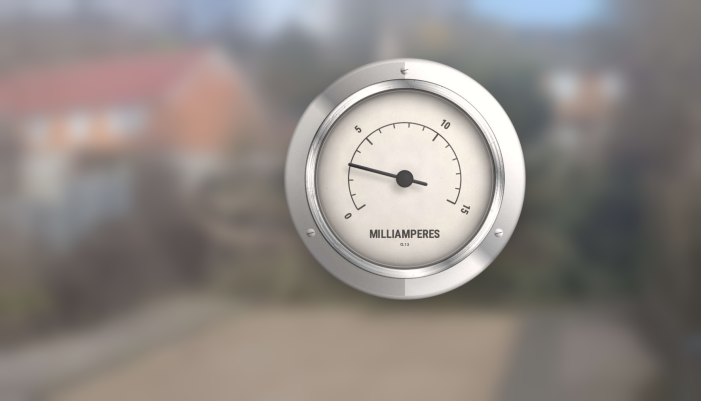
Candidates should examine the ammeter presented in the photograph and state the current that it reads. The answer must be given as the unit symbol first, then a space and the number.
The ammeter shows mA 3
